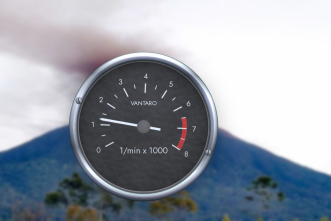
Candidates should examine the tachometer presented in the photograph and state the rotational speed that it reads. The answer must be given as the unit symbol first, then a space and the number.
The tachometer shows rpm 1250
